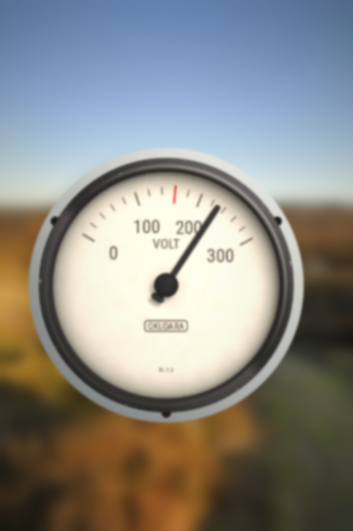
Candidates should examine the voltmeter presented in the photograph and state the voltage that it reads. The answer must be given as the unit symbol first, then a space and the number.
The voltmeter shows V 230
